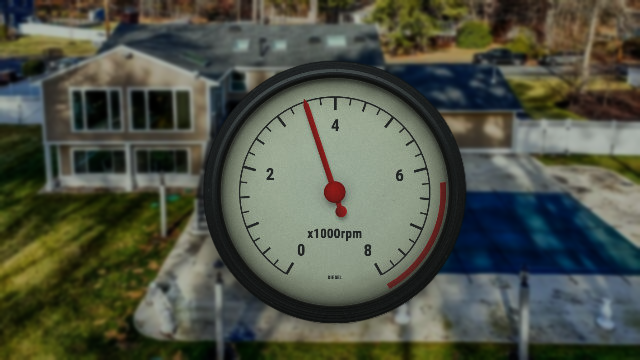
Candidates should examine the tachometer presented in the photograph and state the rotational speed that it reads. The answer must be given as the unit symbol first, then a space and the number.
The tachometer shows rpm 3500
